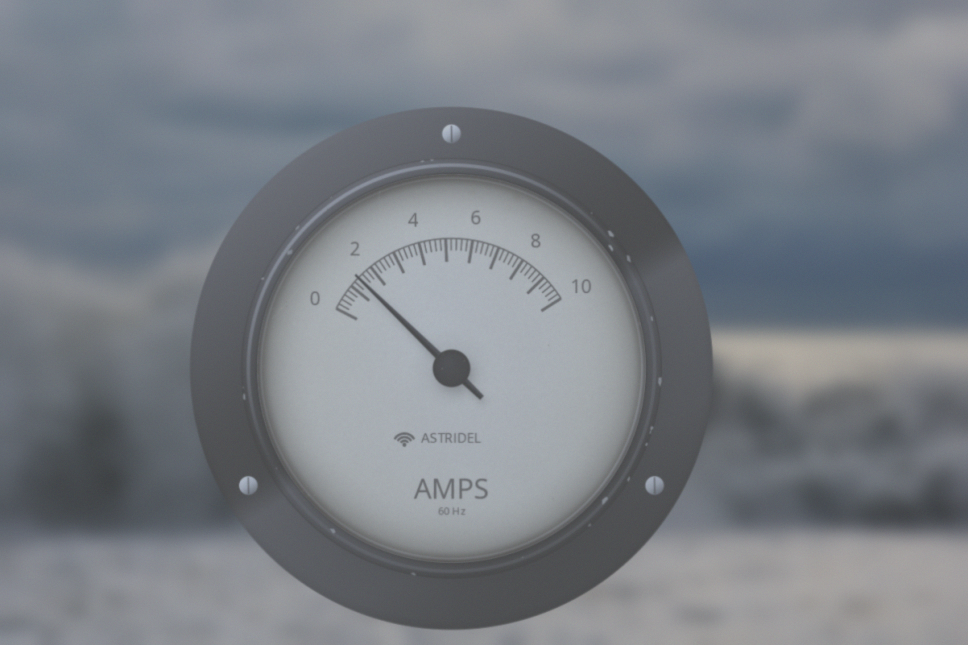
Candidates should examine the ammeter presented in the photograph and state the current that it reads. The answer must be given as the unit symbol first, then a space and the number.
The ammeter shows A 1.4
